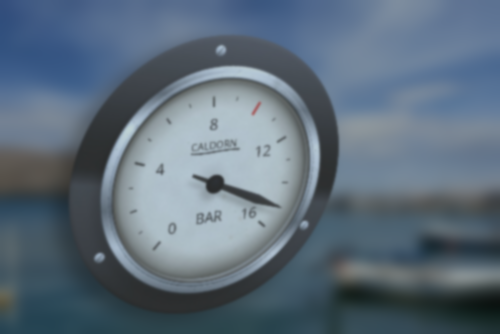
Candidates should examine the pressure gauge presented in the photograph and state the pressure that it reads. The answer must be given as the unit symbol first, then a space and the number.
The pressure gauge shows bar 15
